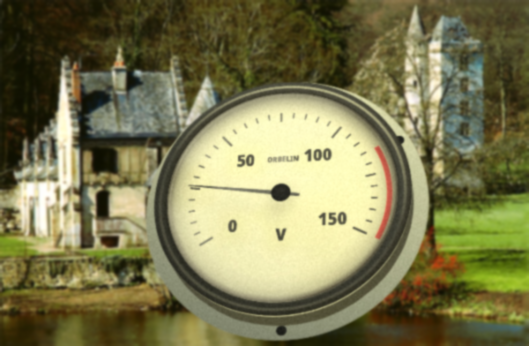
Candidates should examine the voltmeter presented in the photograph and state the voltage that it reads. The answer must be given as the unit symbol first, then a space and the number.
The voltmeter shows V 25
